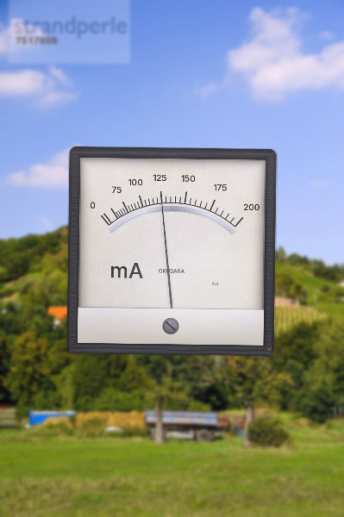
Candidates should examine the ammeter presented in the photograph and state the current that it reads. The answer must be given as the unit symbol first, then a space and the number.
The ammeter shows mA 125
